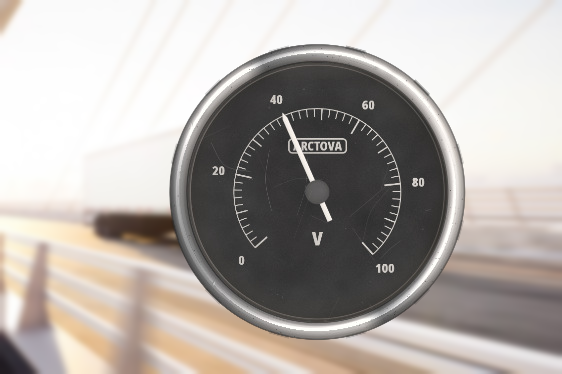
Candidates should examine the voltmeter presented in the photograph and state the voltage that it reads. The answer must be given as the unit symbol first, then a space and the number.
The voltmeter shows V 40
